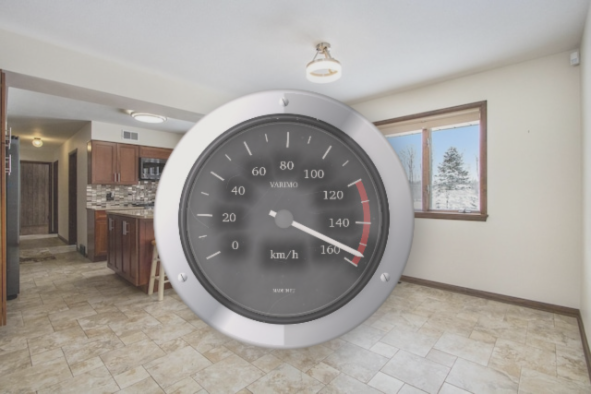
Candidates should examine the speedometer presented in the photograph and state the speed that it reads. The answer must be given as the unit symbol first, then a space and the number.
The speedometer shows km/h 155
